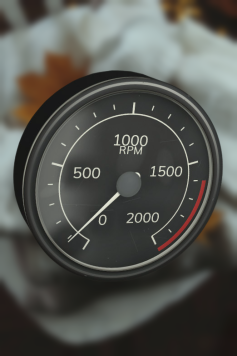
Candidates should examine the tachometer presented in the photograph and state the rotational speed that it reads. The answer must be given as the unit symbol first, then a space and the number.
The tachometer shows rpm 100
